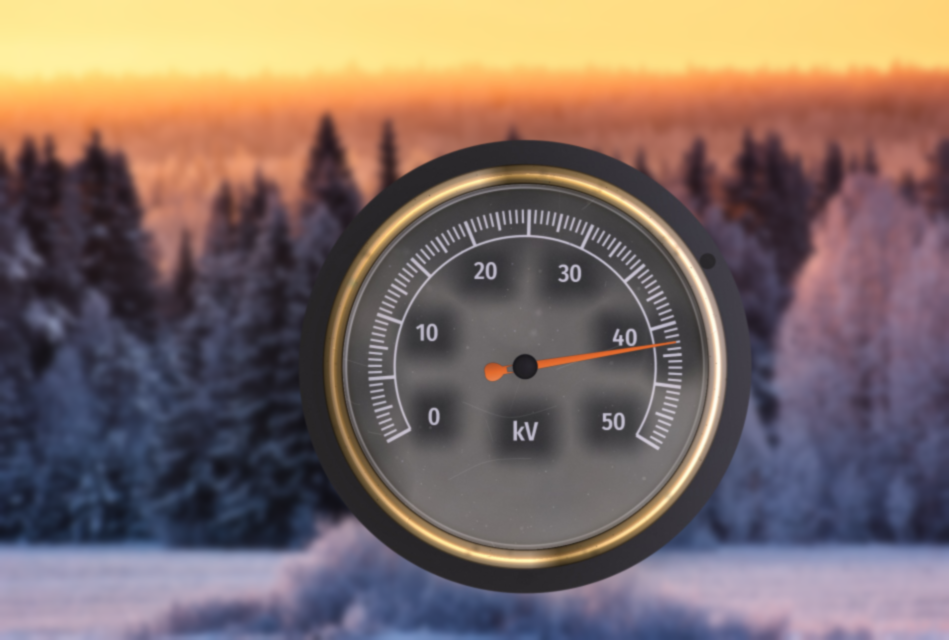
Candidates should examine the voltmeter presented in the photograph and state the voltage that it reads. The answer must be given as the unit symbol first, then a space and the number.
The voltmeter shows kV 41.5
